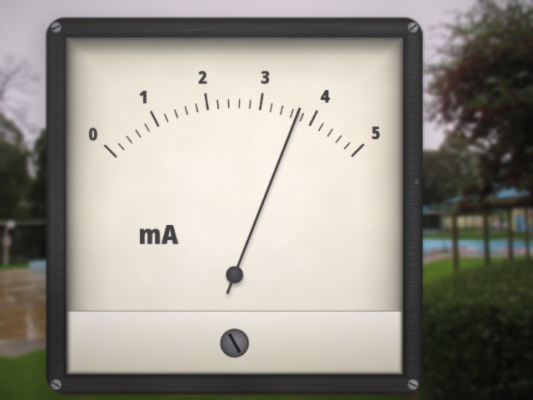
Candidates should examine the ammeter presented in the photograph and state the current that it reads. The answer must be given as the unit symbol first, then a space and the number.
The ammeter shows mA 3.7
